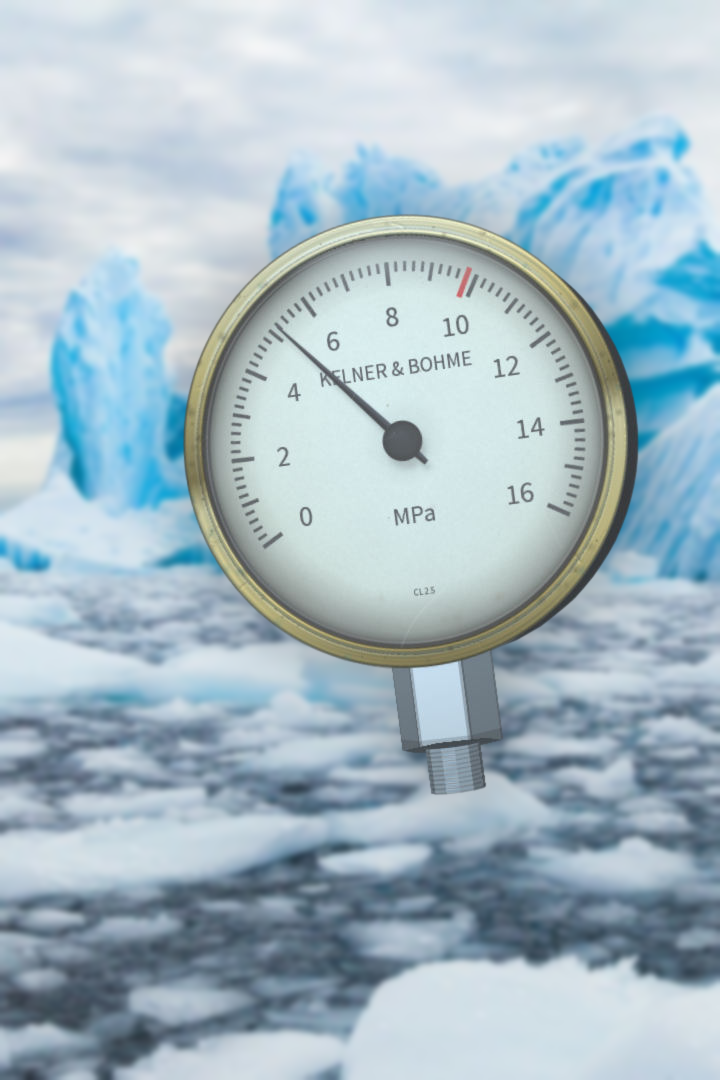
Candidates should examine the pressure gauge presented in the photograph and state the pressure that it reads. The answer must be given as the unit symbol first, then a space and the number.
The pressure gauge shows MPa 5.2
